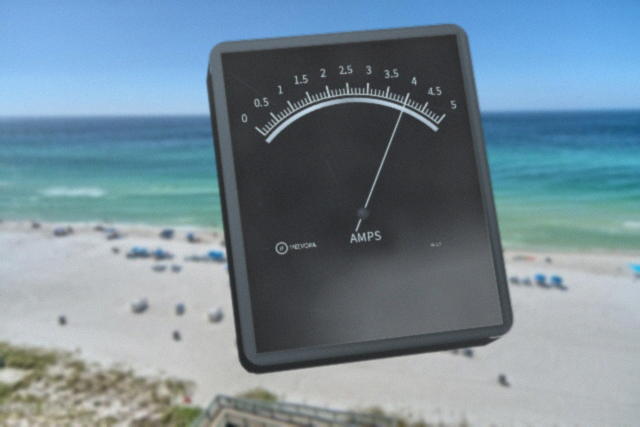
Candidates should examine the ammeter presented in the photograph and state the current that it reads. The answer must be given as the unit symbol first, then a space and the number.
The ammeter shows A 4
